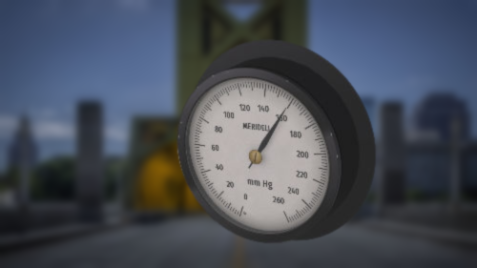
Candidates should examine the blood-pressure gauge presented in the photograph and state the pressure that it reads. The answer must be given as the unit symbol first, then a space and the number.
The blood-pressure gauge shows mmHg 160
